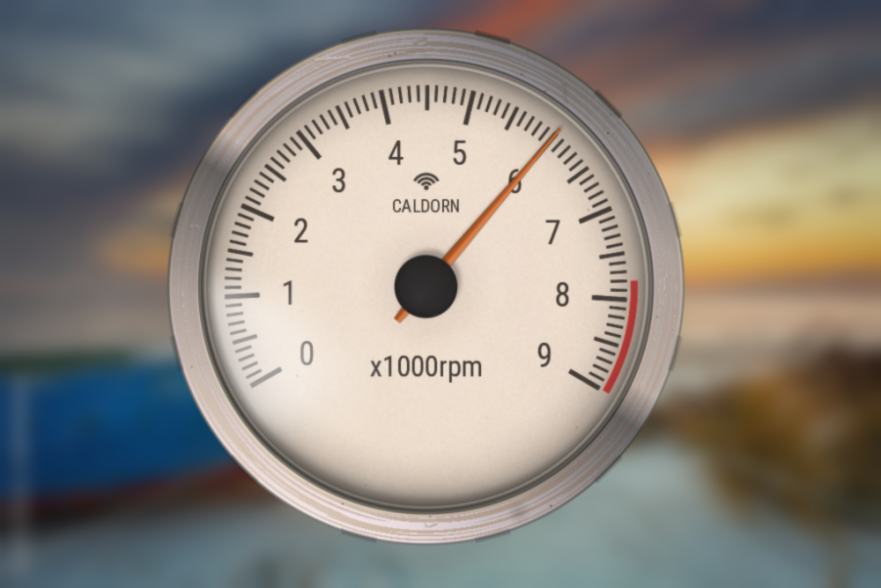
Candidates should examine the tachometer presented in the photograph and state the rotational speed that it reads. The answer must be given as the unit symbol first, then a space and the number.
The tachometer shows rpm 6000
